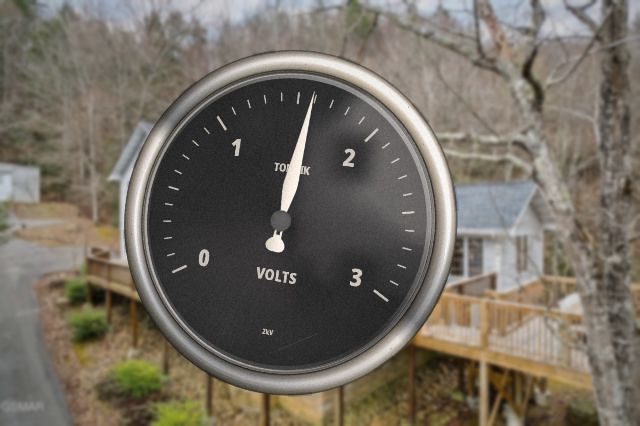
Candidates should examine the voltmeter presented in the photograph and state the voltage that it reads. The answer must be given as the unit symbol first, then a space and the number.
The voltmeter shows V 1.6
